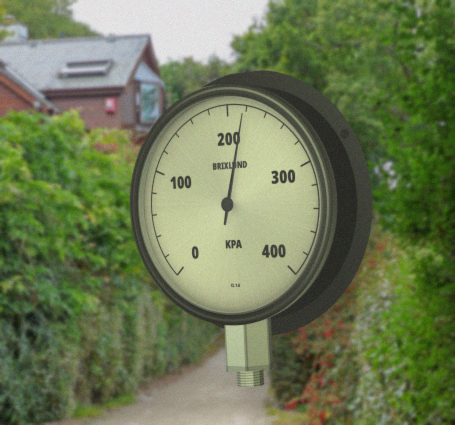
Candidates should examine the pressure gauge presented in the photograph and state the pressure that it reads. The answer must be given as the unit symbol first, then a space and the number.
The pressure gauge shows kPa 220
